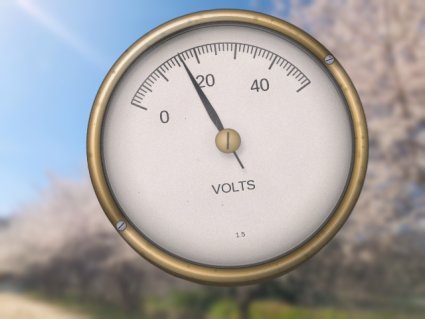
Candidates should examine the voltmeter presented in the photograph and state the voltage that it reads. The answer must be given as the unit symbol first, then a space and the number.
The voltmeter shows V 16
